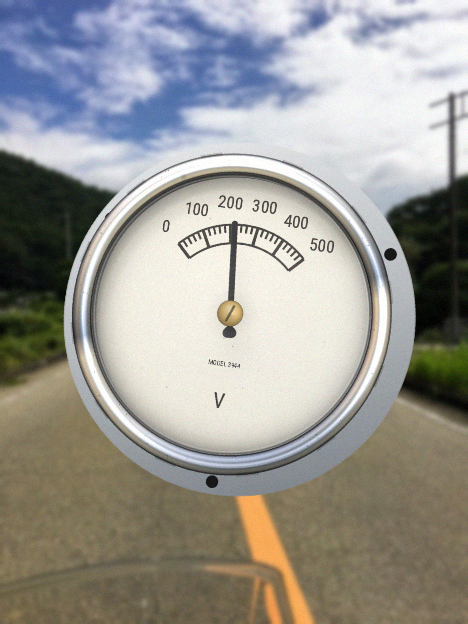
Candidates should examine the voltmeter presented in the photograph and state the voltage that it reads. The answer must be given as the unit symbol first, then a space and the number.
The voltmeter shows V 220
